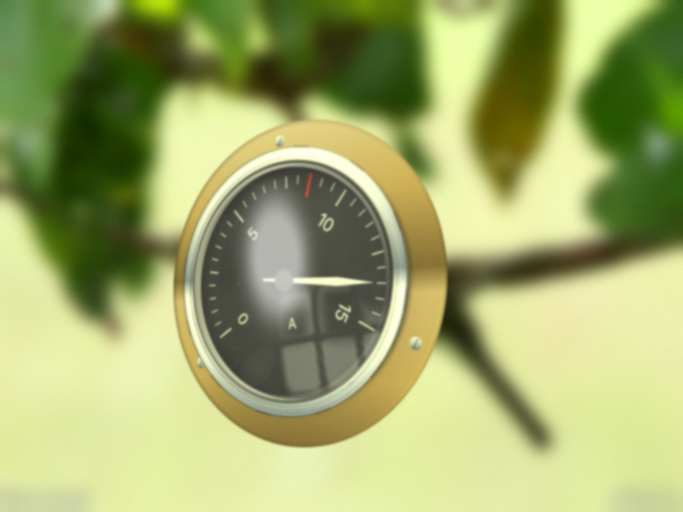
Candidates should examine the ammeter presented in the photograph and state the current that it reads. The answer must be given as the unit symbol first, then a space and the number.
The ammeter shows A 13.5
